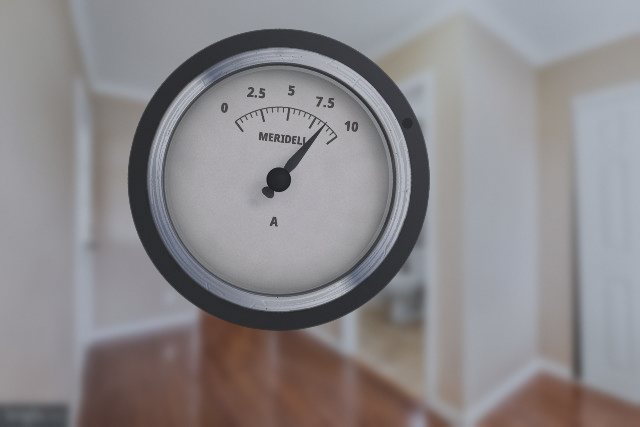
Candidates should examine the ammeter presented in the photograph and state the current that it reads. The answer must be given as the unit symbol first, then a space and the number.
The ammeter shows A 8.5
